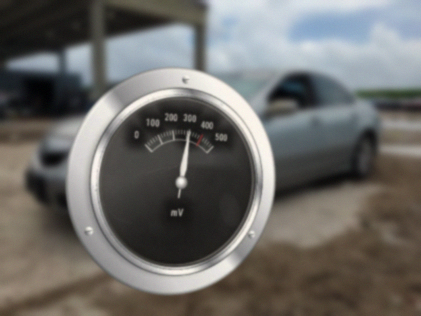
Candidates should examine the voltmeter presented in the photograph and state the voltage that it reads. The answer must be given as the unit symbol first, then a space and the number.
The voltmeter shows mV 300
